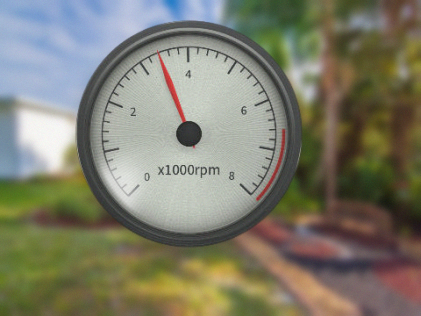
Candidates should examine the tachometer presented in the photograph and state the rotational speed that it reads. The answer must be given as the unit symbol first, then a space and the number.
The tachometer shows rpm 3400
